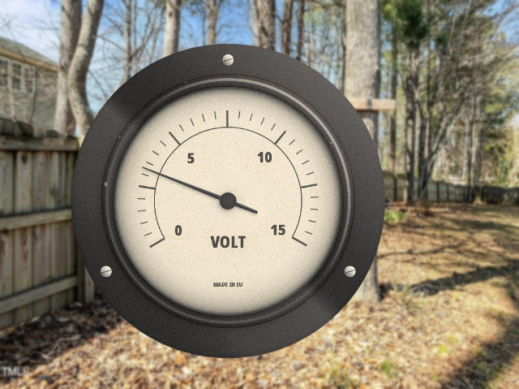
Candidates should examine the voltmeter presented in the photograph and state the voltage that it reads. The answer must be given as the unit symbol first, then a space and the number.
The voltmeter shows V 3.25
